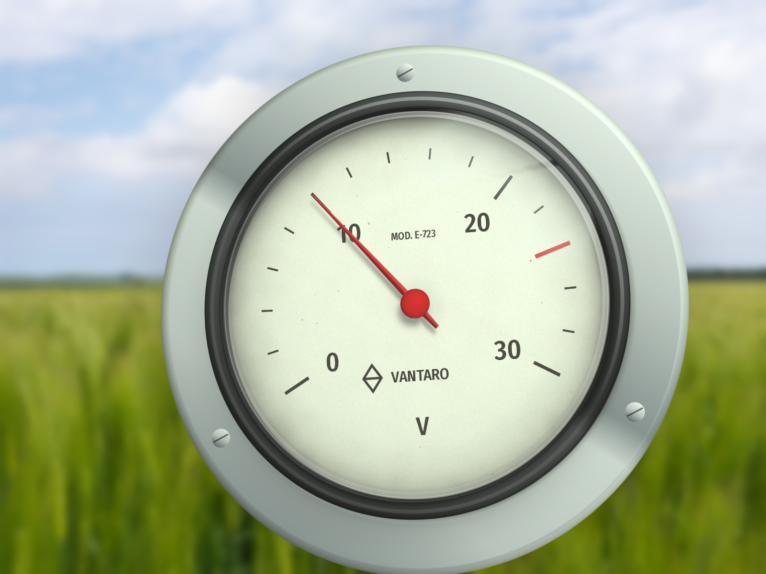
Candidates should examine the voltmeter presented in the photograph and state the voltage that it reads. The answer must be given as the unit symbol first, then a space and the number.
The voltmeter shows V 10
